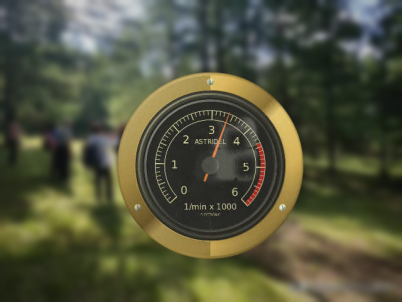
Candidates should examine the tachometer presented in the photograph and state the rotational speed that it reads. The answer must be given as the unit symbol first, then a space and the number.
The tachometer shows rpm 3400
